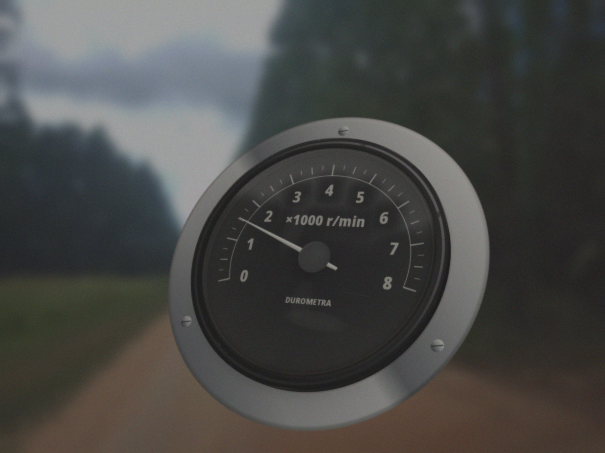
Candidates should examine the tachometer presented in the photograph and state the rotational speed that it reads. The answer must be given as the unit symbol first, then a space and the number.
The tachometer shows rpm 1500
